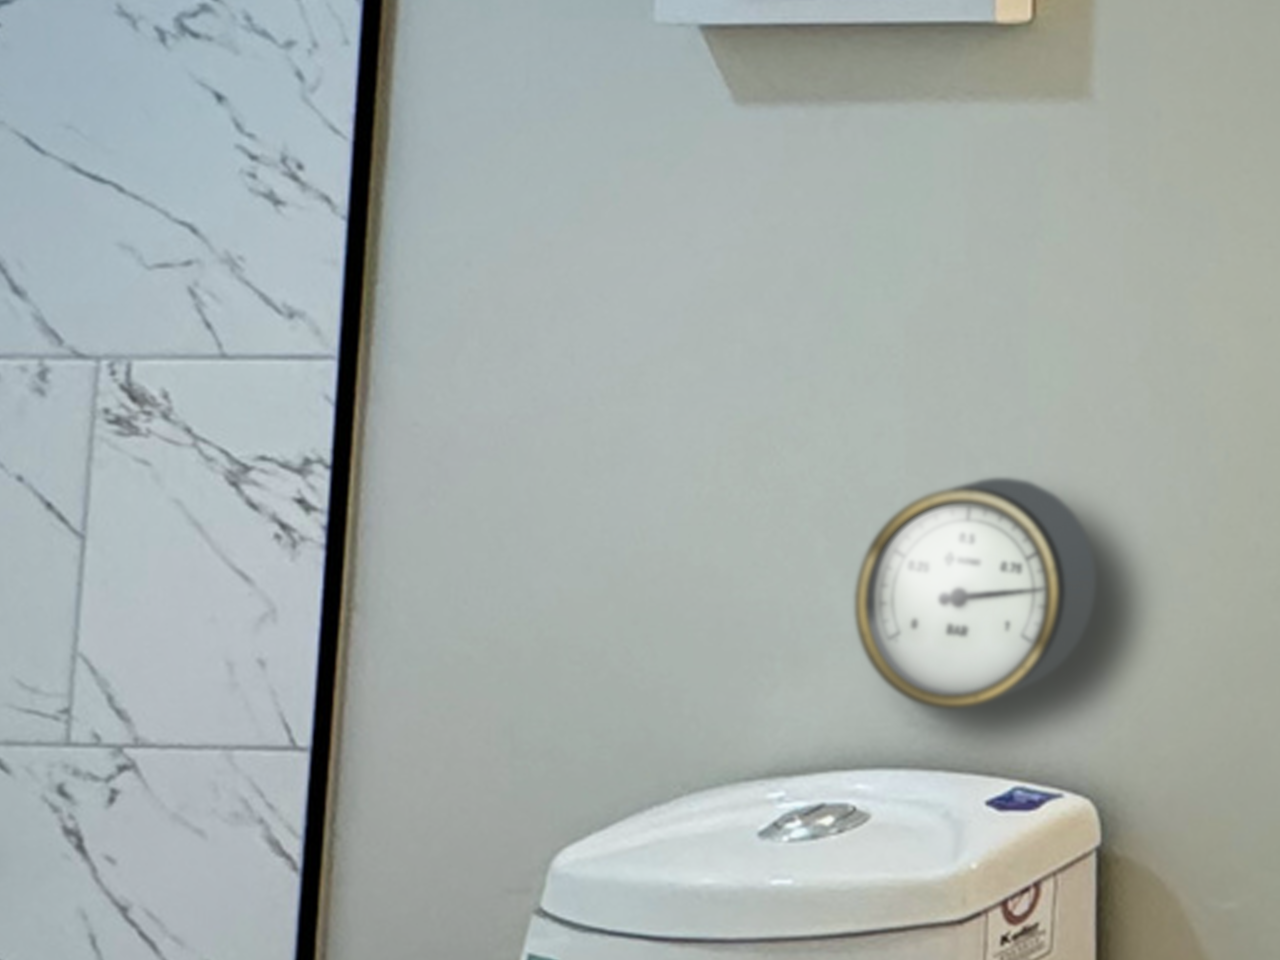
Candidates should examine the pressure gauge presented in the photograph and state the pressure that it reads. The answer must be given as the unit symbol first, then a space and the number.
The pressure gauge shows bar 0.85
